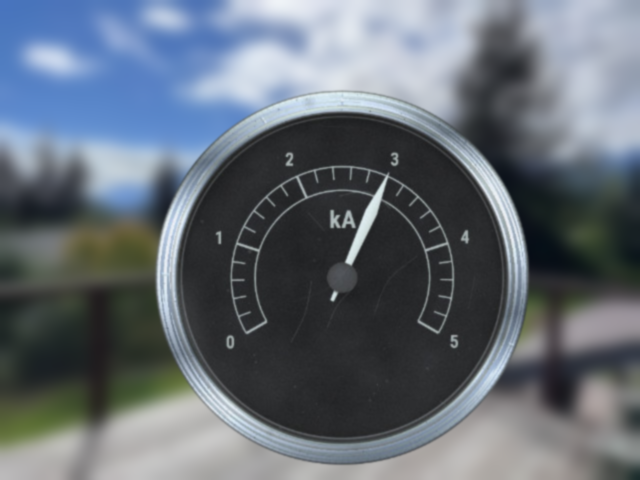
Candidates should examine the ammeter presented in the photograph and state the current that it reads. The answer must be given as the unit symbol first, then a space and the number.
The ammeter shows kA 3
